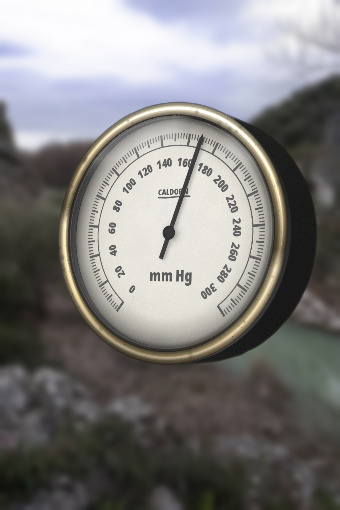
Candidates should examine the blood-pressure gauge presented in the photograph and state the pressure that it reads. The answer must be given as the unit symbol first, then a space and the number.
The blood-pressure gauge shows mmHg 170
